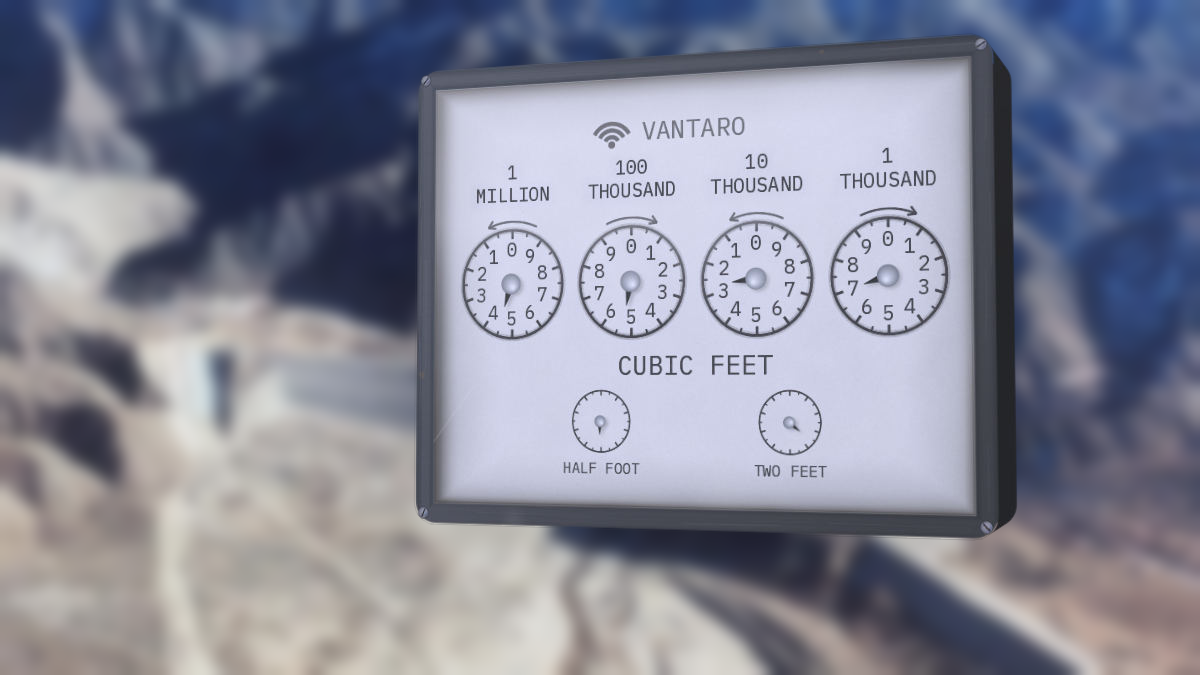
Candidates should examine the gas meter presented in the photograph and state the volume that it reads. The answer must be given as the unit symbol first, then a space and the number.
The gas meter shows ft³ 452700
